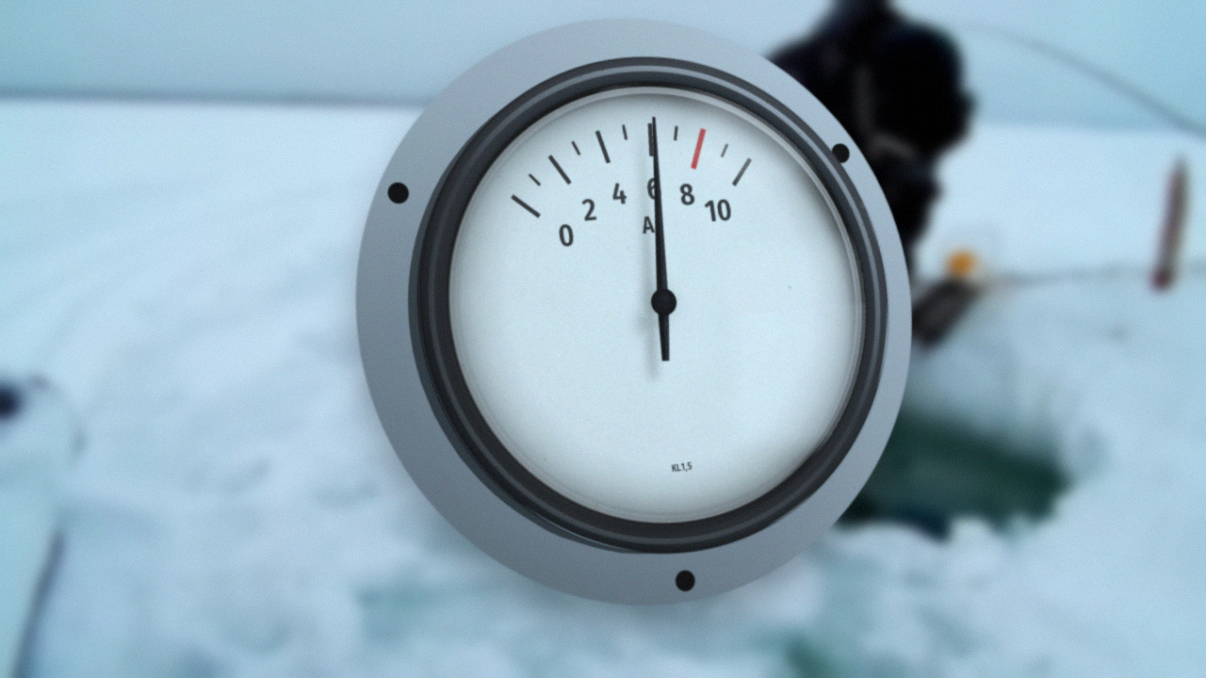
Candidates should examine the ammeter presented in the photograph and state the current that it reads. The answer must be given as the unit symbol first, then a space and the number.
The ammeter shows A 6
